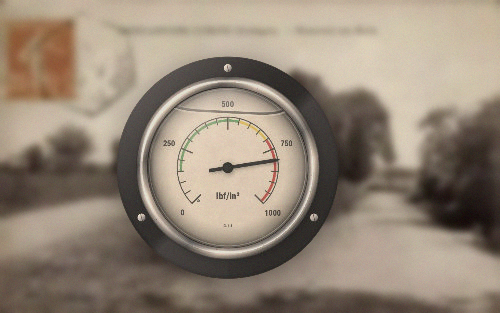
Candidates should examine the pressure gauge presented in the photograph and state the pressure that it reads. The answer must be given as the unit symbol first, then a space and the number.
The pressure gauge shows psi 800
